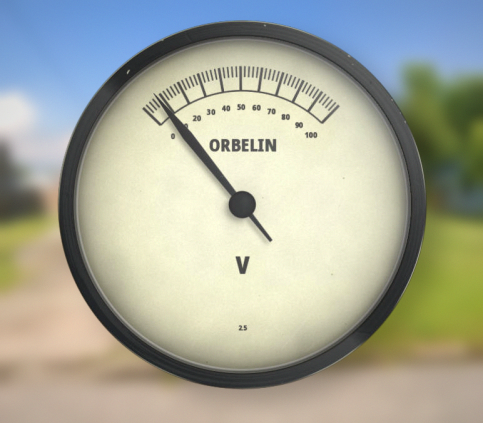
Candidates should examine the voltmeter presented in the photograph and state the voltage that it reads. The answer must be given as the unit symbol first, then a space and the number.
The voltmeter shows V 8
